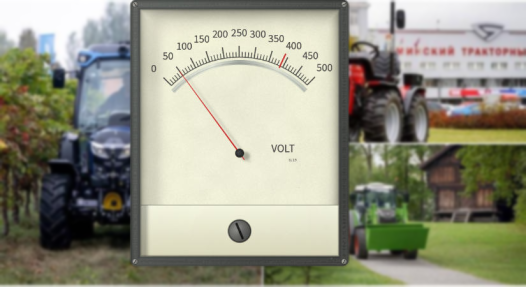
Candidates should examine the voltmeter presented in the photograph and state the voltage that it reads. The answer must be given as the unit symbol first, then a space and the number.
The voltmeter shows V 50
